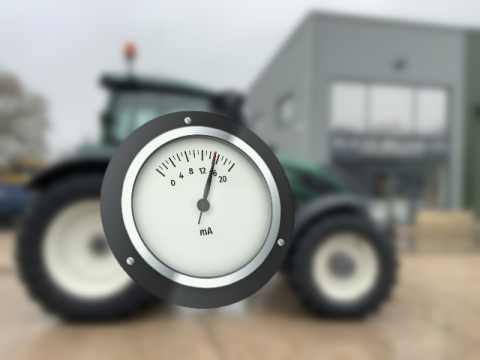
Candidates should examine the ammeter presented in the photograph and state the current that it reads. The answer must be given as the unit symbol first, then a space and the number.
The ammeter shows mA 15
